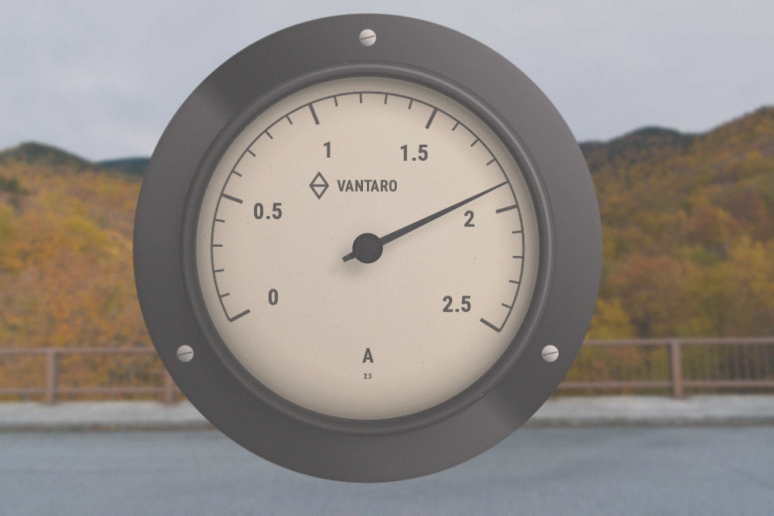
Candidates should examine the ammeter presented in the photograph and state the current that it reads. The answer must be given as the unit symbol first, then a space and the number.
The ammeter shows A 1.9
